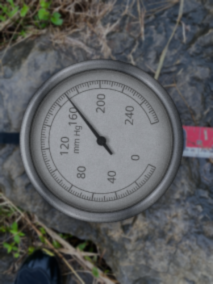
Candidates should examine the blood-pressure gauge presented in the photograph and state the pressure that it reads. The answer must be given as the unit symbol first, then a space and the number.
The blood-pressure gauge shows mmHg 170
